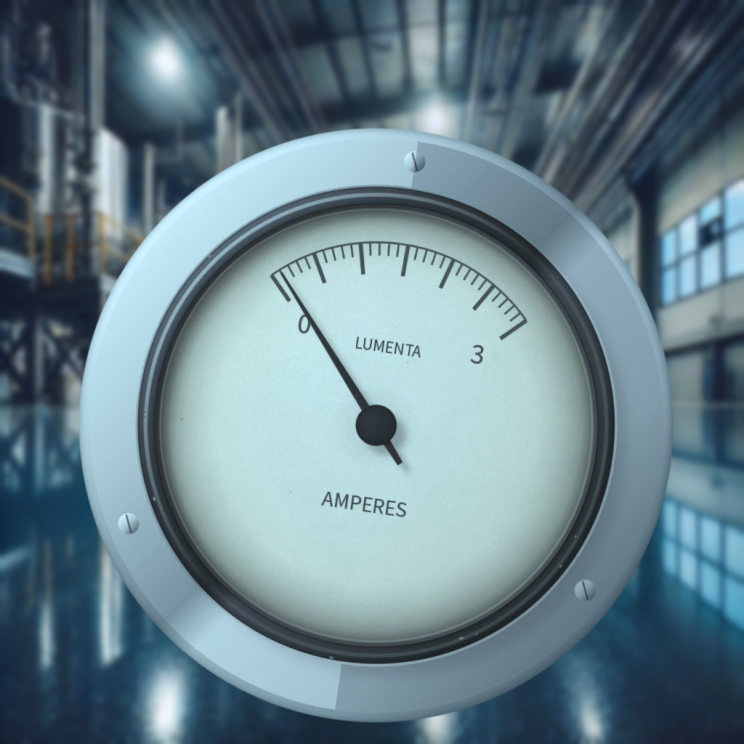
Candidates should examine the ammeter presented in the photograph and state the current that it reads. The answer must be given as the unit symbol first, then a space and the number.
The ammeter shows A 0.1
